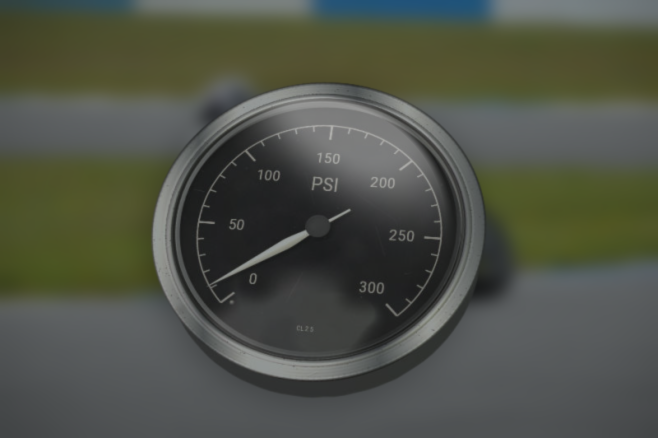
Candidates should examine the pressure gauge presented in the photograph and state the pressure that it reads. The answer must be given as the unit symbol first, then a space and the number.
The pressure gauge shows psi 10
